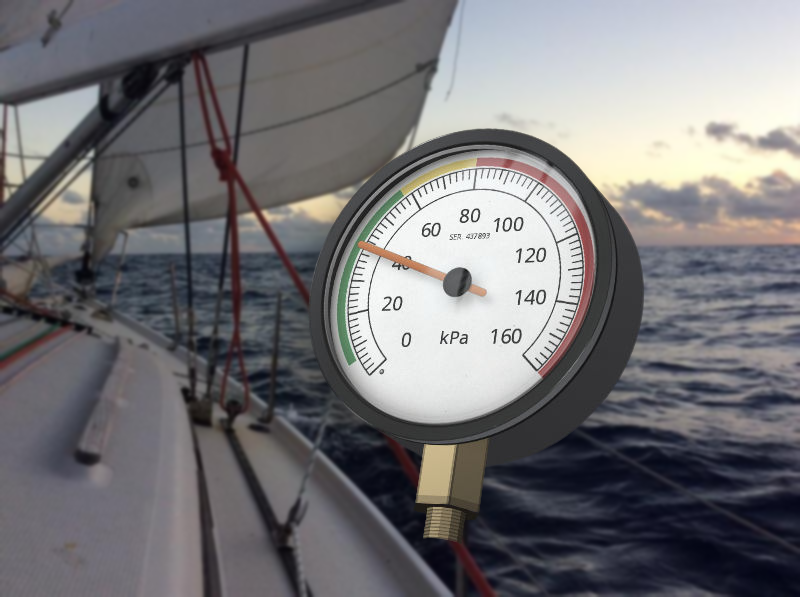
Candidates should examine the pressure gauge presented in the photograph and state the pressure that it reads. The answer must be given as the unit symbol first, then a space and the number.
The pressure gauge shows kPa 40
